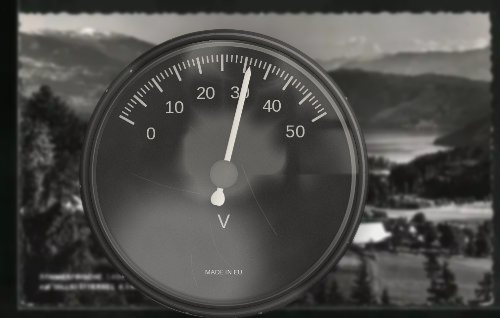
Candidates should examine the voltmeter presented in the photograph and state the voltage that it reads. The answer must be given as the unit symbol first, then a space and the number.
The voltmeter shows V 31
